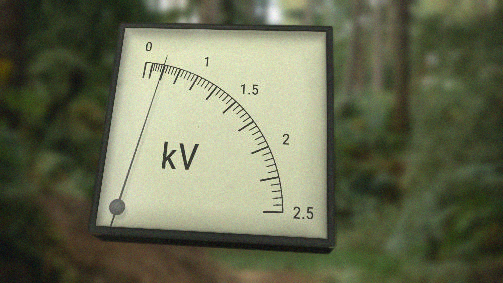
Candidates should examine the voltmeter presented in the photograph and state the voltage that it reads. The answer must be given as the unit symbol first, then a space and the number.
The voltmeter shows kV 0.5
